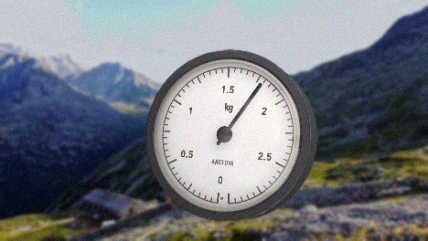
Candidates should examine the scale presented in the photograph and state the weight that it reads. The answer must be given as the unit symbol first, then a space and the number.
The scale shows kg 1.8
